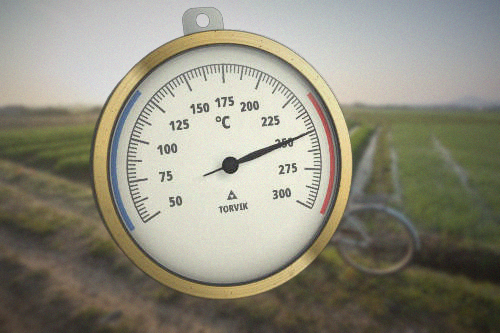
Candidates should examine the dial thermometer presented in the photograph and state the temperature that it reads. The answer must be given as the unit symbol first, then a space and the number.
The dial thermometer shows °C 250
